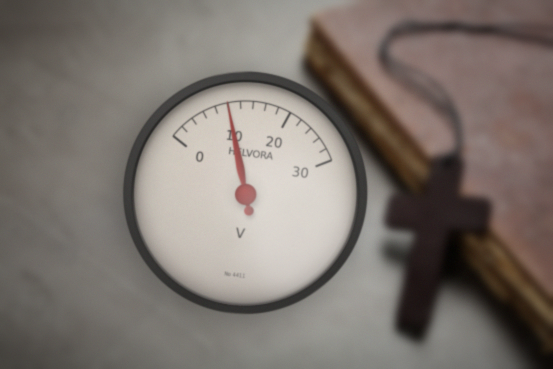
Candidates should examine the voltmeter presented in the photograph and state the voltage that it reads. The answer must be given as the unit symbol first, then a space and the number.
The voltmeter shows V 10
